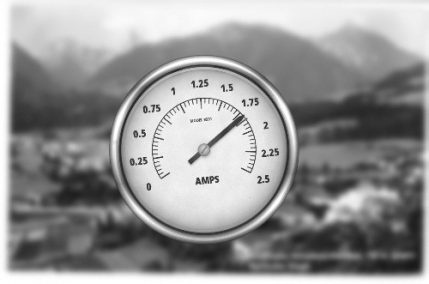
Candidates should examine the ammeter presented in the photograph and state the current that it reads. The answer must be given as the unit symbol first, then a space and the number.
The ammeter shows A 1.8
